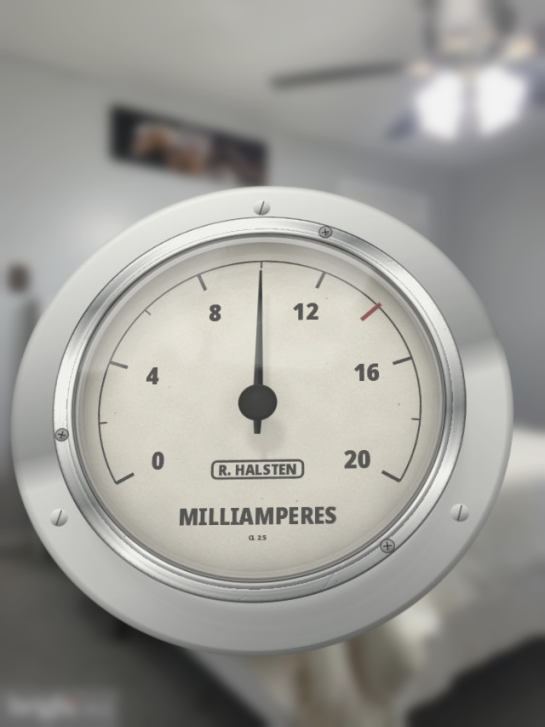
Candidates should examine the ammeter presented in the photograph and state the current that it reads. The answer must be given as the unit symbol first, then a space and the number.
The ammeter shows mA 10
